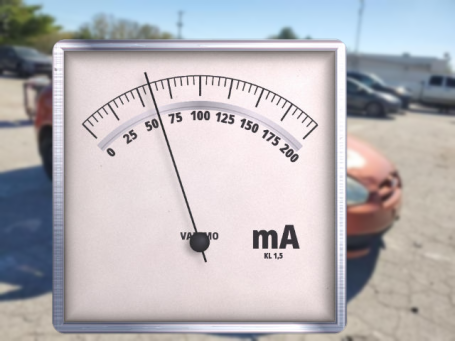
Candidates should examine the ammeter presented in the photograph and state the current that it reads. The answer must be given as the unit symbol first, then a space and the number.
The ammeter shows mA 60
